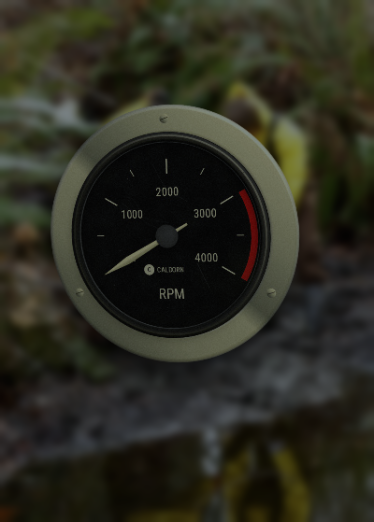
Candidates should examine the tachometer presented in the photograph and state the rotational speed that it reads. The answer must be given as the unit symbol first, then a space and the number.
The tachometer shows rpm 0
